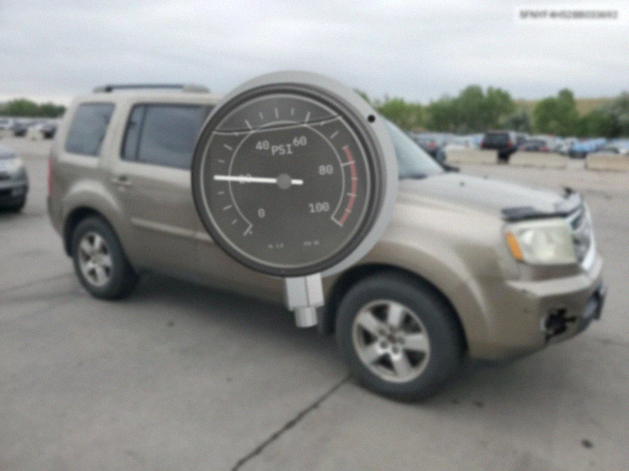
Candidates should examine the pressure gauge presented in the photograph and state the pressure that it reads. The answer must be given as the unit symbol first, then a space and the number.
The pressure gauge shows psi 20
